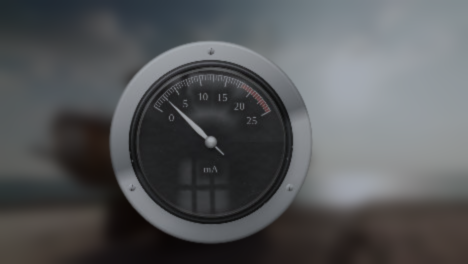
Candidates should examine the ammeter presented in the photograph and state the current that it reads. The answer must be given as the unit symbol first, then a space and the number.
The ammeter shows mA 2.5
